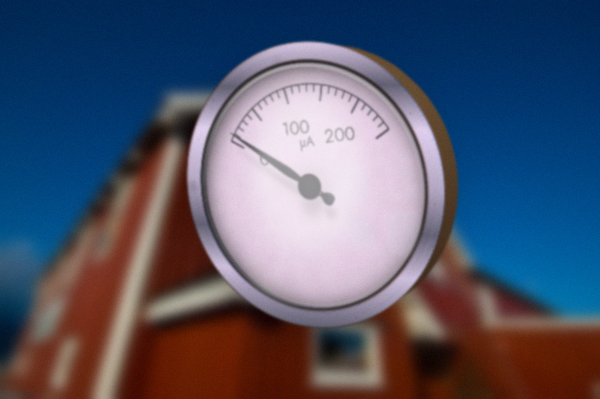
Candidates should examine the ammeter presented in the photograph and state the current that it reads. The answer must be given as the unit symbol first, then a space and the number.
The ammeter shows µA 10
